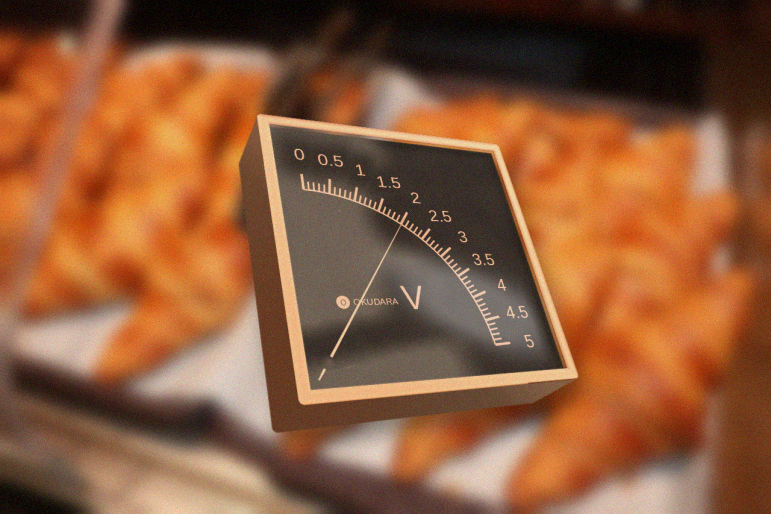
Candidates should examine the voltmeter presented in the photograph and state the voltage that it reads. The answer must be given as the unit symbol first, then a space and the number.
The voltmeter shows V 2
